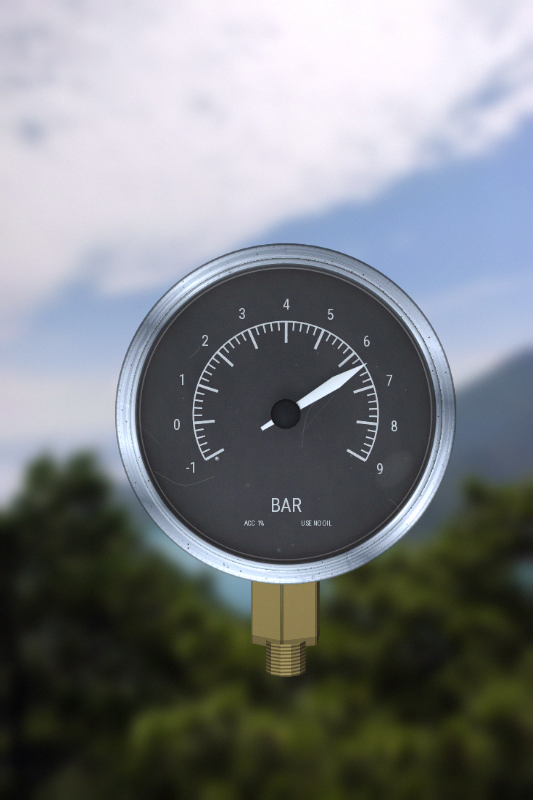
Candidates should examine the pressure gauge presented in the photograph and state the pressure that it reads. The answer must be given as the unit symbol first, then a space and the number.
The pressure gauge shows bar 6.4
